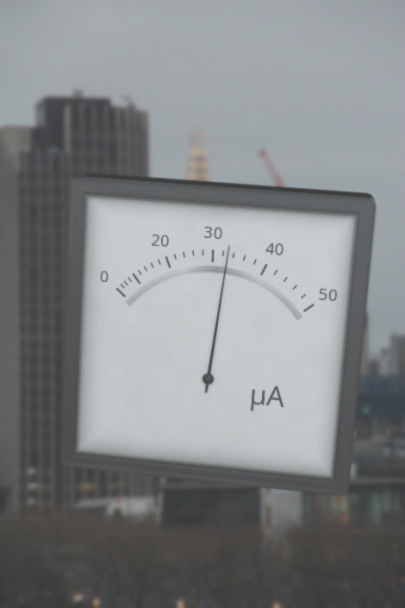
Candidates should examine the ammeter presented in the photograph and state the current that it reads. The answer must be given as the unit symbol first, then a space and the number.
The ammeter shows µA 33
